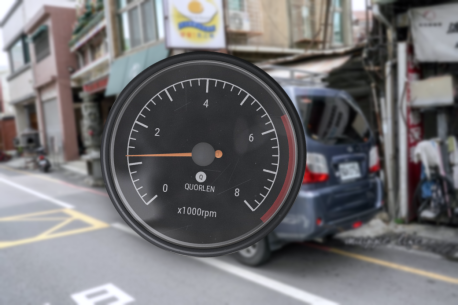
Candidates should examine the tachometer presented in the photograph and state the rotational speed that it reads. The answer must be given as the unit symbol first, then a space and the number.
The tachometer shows rpm 1200
